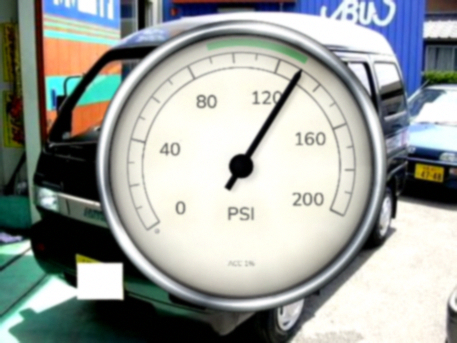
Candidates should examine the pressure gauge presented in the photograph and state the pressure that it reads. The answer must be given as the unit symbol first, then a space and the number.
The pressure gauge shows psi 130
